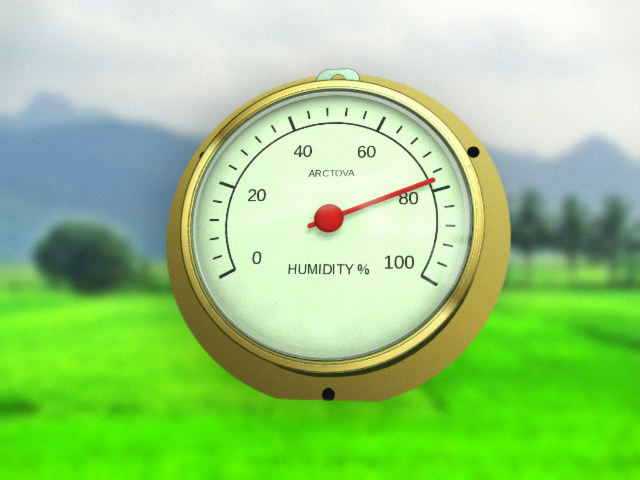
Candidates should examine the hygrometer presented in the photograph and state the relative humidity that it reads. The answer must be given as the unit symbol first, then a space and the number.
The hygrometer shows % 78
